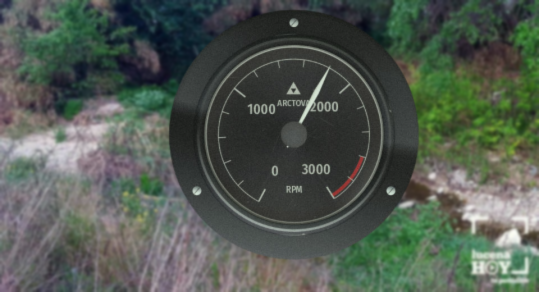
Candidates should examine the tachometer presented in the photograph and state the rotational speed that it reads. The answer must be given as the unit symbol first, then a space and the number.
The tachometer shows rpm 1800
